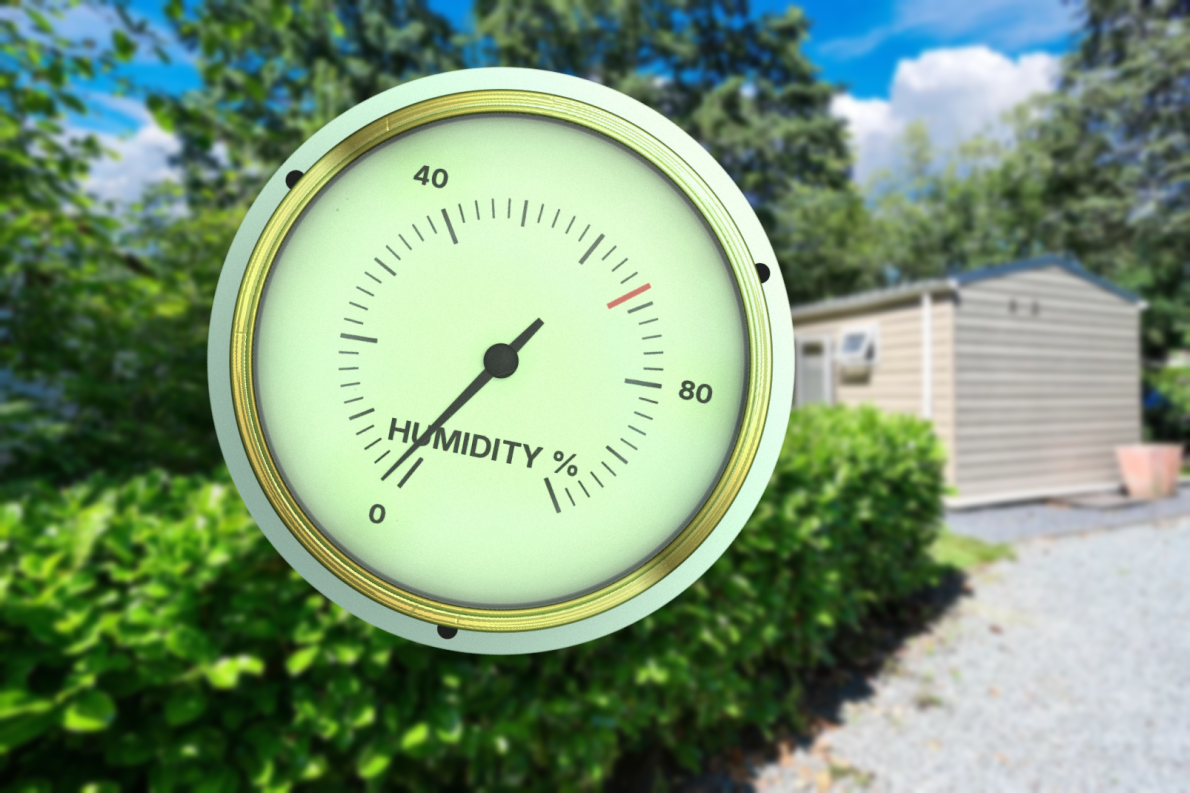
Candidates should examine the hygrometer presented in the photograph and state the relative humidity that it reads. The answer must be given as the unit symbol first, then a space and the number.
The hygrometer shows % 2
